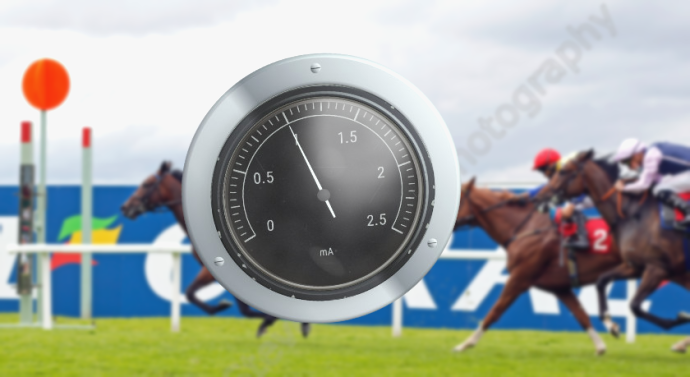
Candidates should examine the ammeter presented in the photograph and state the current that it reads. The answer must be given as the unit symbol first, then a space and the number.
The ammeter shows mA 1
